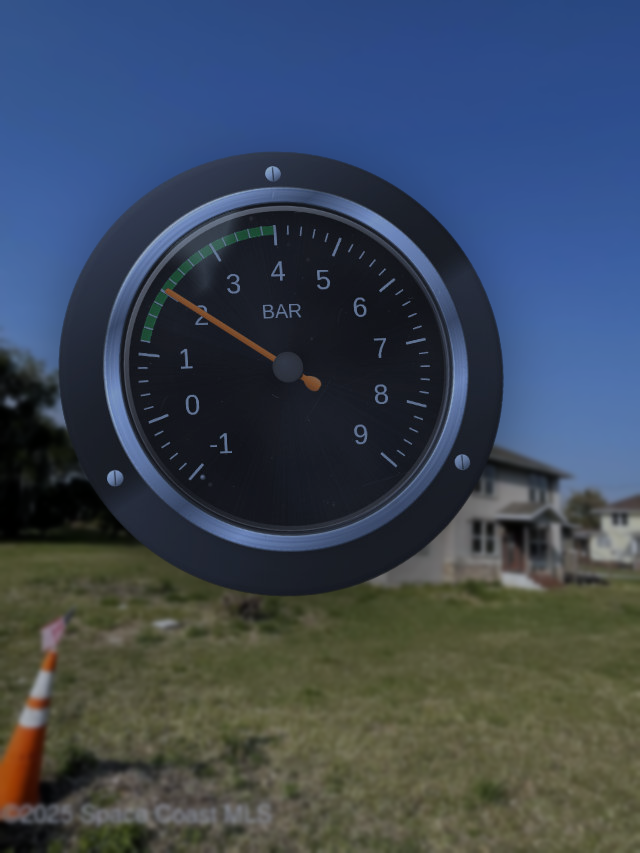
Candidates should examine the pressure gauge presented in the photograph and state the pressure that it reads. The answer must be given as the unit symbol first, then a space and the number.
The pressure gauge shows bar 2
